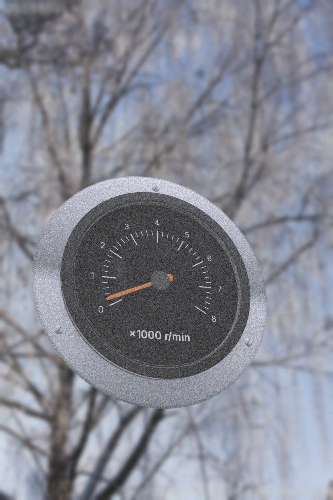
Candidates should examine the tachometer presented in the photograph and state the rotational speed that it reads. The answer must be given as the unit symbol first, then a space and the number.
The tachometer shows rpm 200
